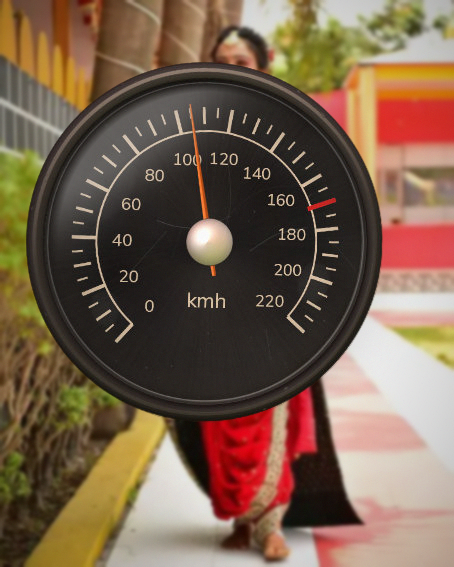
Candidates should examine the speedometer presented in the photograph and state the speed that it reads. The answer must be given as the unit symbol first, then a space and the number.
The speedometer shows km/h 105
